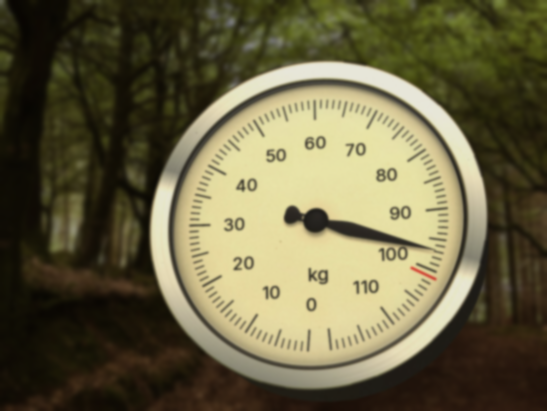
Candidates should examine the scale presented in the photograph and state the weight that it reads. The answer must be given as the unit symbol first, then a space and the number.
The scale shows kg 97
